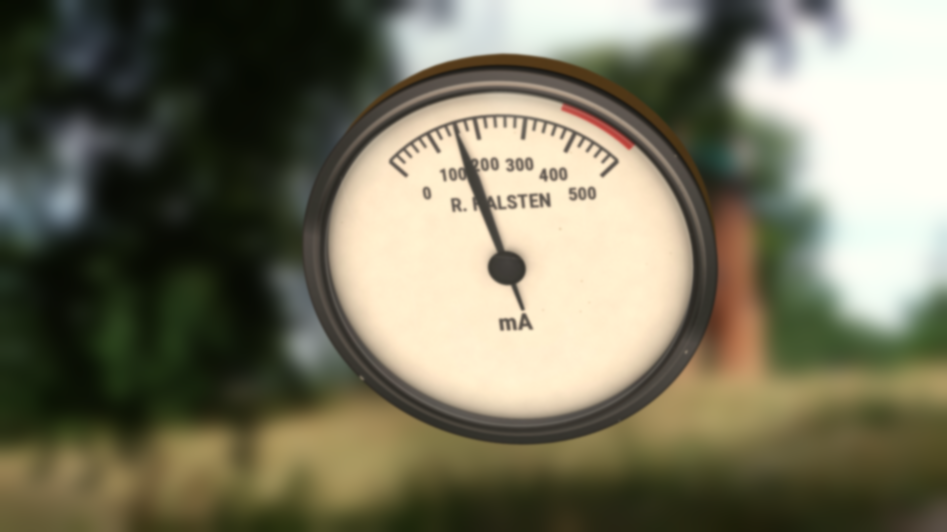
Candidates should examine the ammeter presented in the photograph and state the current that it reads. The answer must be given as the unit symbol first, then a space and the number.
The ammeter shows mA 160
